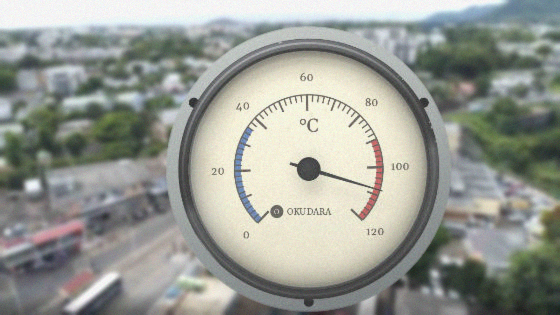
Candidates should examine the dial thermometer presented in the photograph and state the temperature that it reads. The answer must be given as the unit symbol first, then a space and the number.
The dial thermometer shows °C 108
